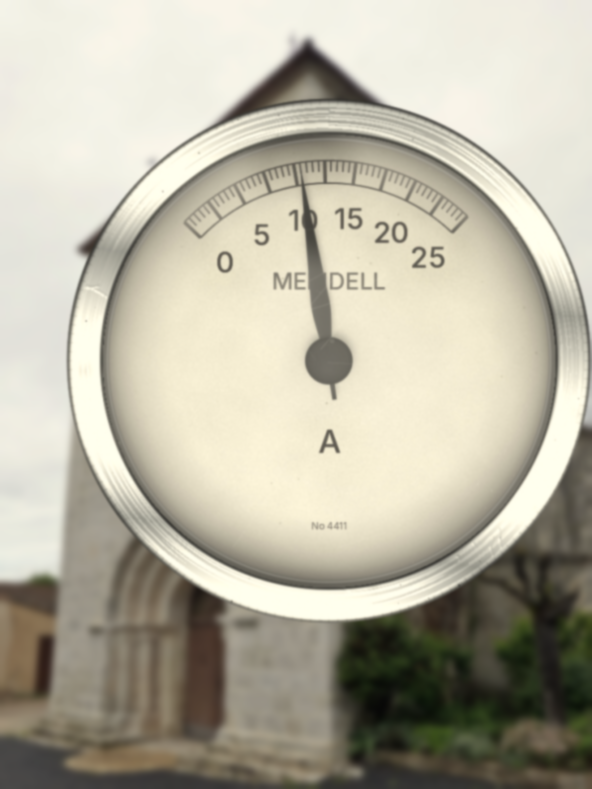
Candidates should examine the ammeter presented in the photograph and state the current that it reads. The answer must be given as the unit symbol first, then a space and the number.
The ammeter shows A 10.5
